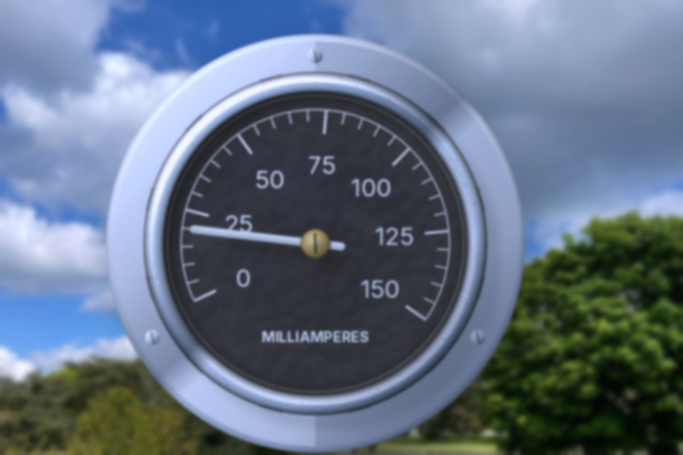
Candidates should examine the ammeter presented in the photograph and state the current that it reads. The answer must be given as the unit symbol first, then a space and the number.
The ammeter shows mA 20
